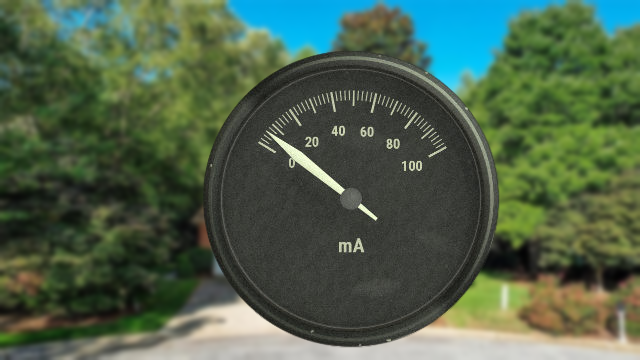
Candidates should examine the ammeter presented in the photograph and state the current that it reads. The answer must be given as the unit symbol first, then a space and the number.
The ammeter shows mA 6
